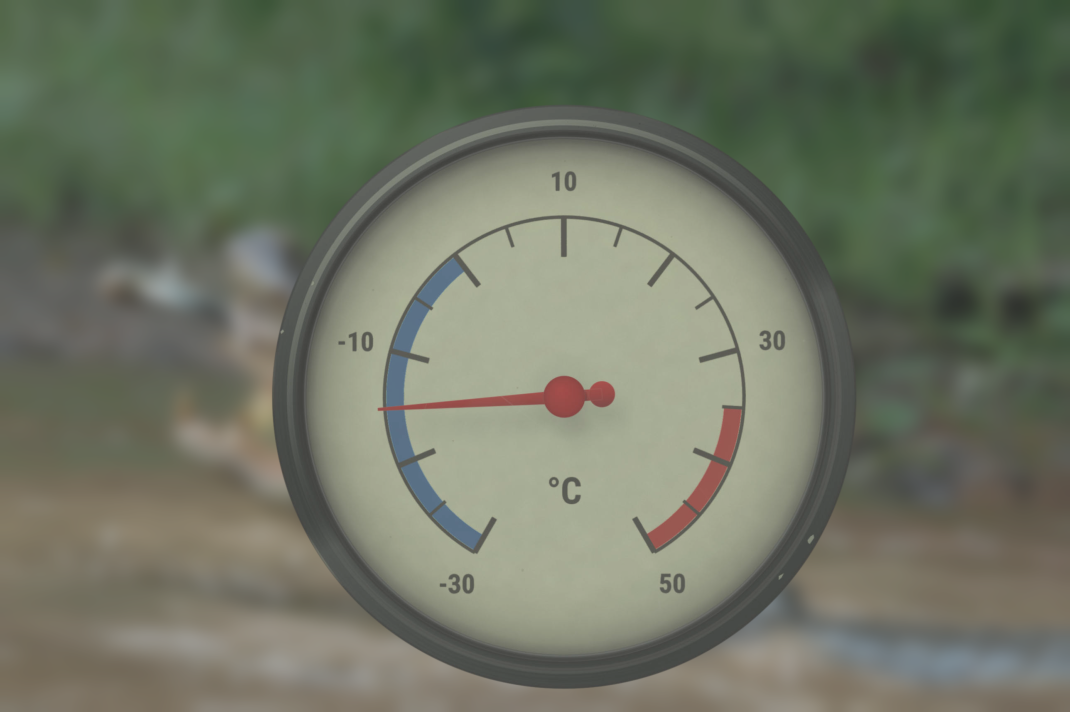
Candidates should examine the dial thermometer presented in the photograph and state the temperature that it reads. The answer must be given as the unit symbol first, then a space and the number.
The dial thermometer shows °C -15
